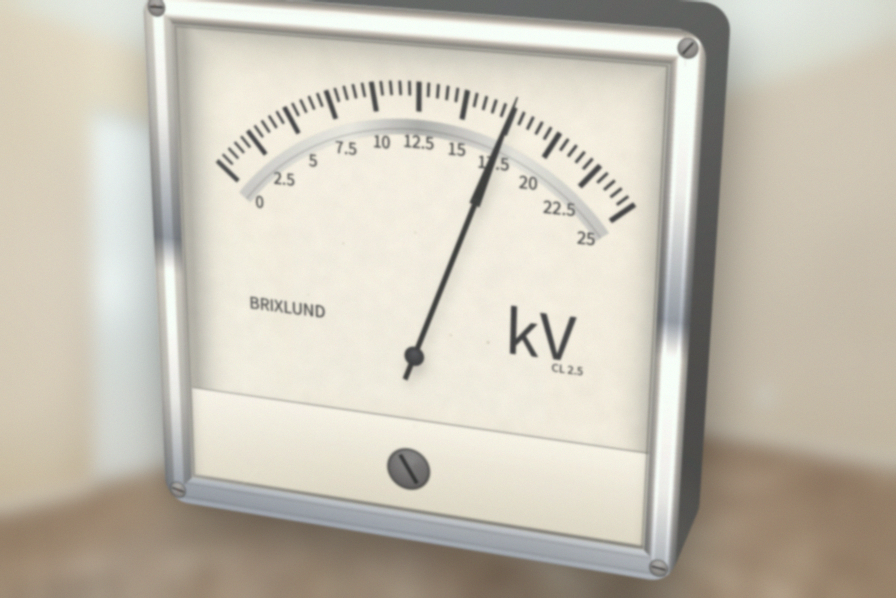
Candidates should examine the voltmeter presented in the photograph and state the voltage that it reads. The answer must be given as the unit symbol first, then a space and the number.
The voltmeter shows kV 17.5
